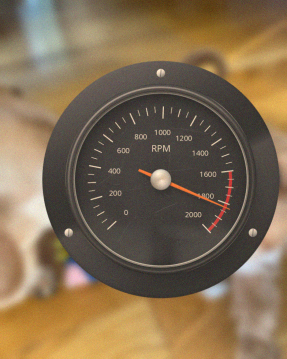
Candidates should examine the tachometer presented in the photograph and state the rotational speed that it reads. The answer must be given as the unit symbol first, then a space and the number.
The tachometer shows rpm 1825
